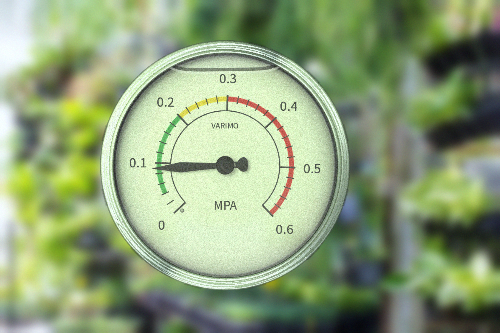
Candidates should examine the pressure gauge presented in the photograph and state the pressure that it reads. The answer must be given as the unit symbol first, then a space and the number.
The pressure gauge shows MPa 0.09
